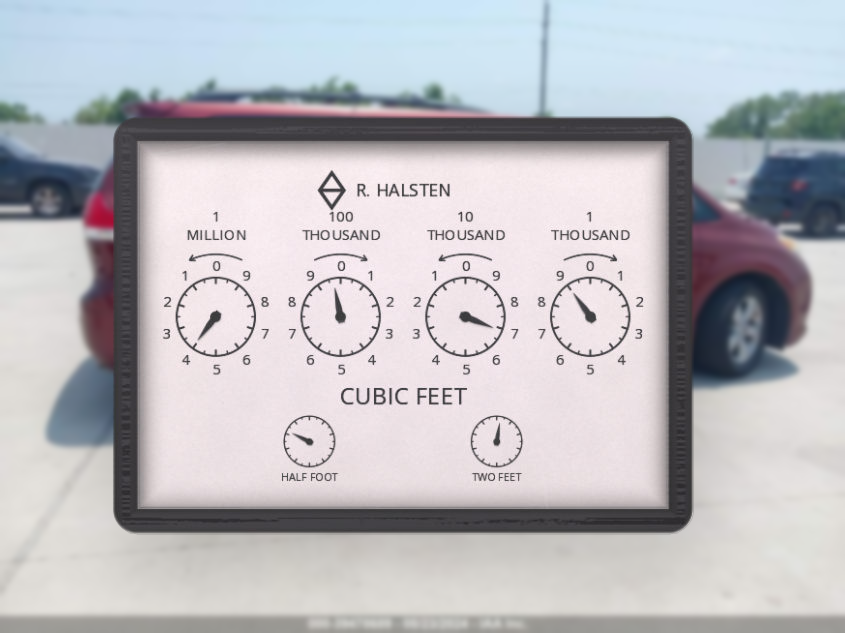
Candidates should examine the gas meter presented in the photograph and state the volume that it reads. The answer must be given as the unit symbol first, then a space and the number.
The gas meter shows ft³ 396900
